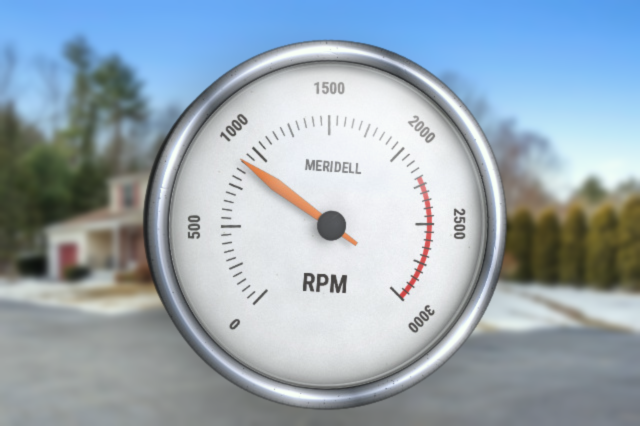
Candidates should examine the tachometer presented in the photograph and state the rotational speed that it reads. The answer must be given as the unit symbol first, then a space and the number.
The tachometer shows rpm 900
